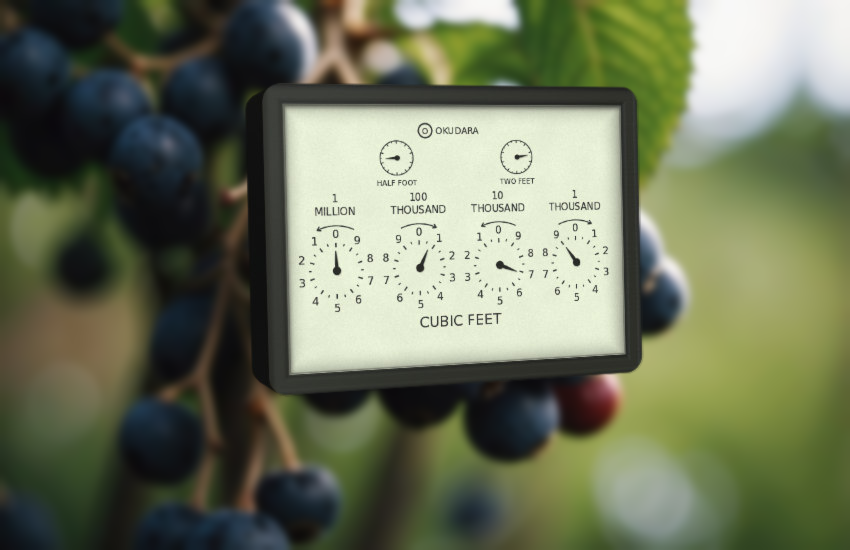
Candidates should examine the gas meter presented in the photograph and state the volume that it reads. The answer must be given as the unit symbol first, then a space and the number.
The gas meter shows ft³ 6900
